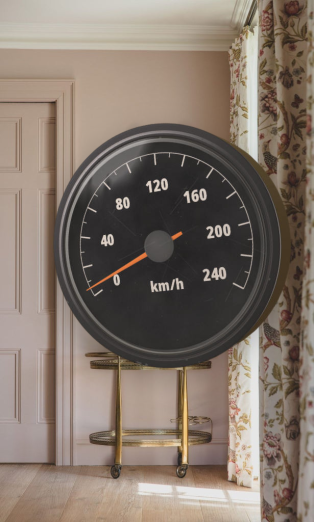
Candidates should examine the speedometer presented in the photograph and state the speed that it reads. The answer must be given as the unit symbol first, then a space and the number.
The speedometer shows km/h 5
